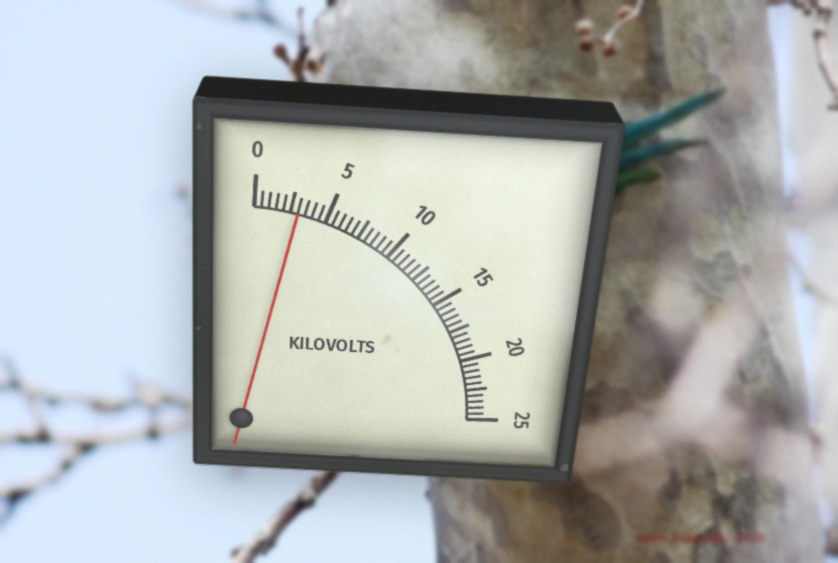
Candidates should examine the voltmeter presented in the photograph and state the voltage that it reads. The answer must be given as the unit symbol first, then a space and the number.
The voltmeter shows kV 3
